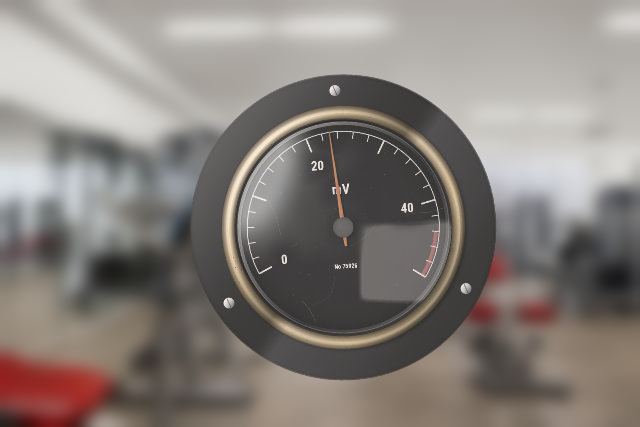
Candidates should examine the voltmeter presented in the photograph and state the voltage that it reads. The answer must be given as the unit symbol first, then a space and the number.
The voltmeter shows mV 23
